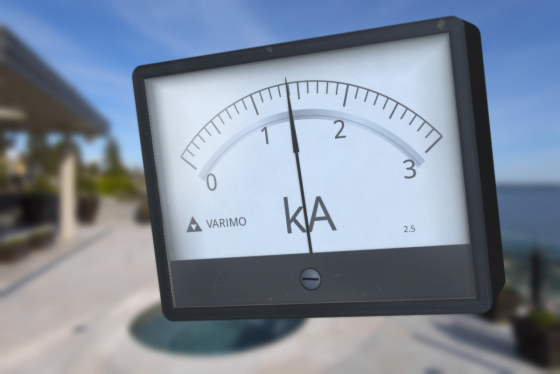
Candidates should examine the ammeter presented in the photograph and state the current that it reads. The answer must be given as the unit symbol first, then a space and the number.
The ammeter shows kA 1.4
